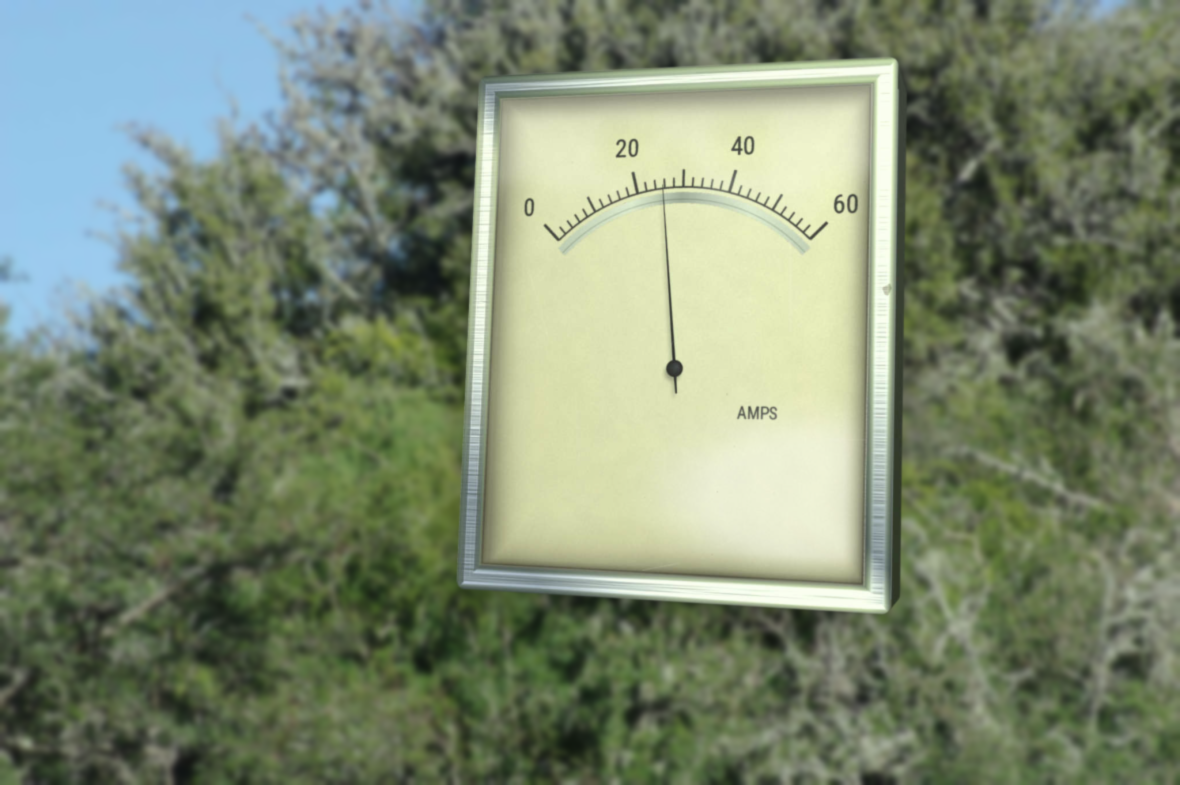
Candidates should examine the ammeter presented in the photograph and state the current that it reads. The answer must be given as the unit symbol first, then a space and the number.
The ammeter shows A 26
